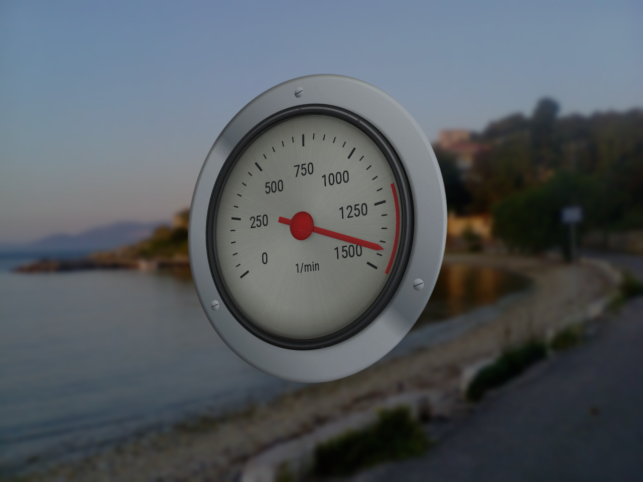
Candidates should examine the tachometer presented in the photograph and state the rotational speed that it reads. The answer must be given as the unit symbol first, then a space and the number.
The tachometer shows rpm 1425
